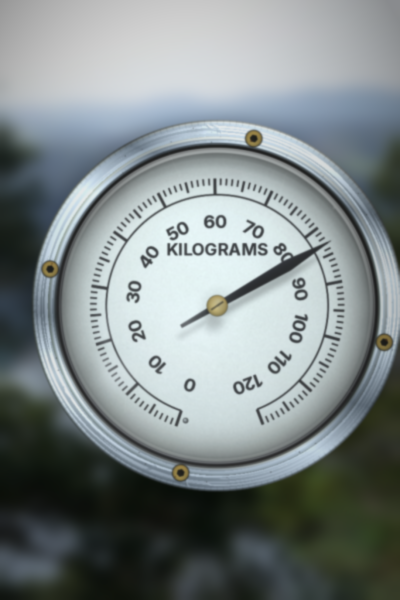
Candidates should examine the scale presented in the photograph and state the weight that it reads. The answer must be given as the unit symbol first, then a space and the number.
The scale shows kg 83
